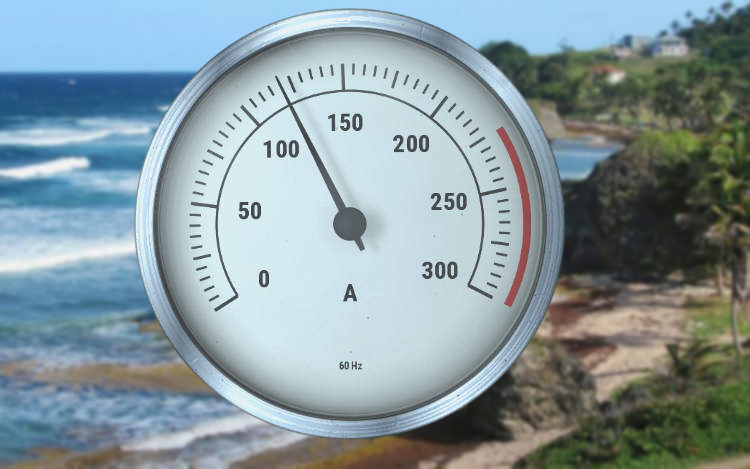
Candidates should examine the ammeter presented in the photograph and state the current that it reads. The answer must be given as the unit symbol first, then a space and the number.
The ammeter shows A 120
